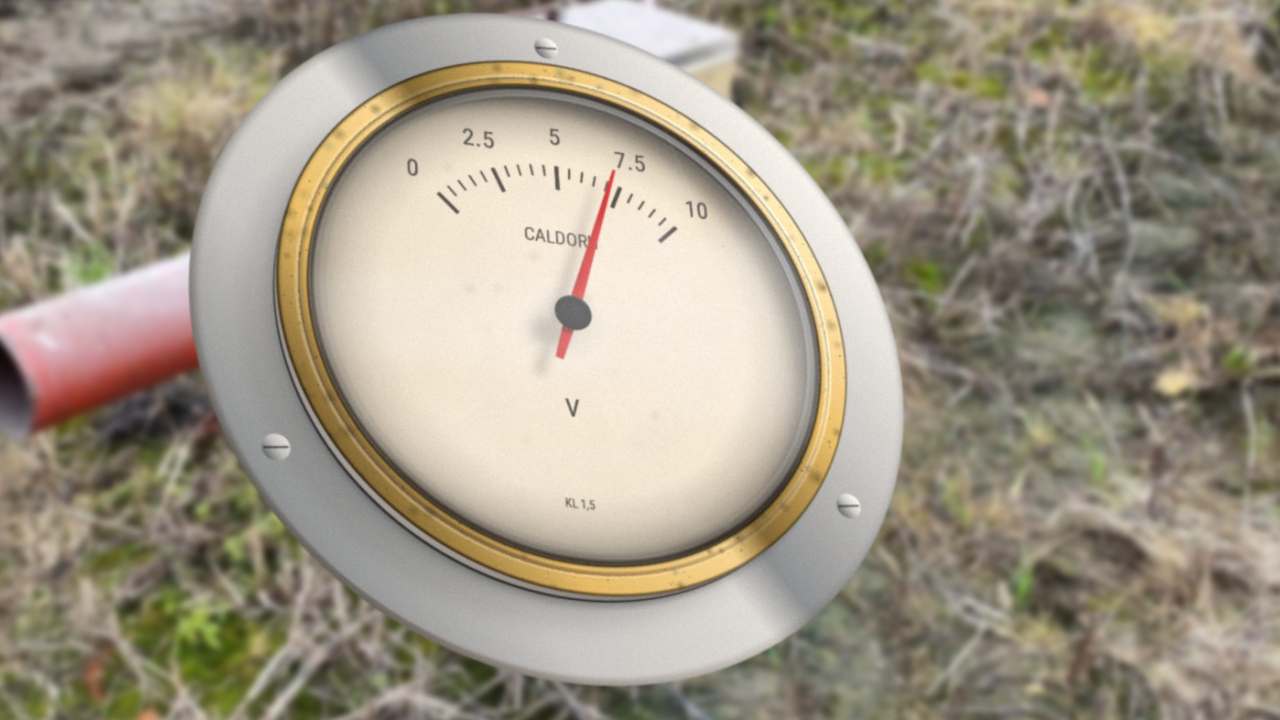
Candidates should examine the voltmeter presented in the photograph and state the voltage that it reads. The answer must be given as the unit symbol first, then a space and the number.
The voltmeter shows V 7
